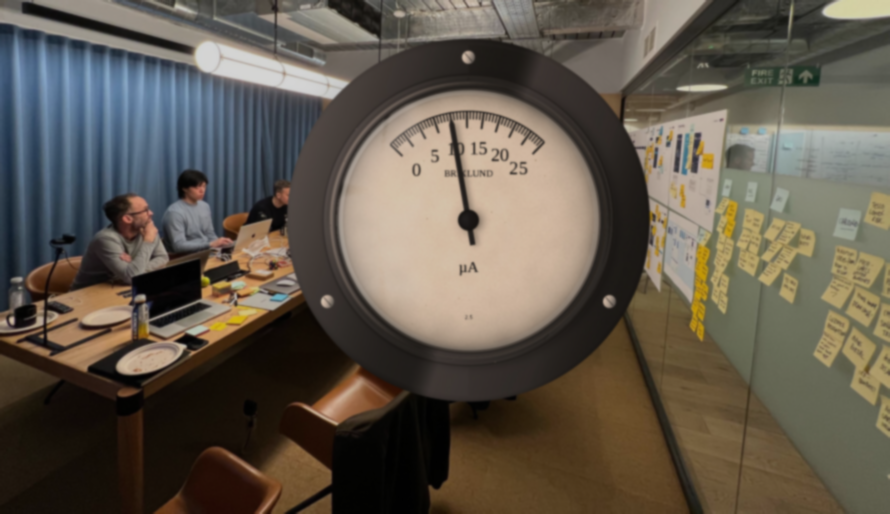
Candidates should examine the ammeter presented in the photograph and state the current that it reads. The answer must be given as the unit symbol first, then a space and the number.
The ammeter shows µA 10
